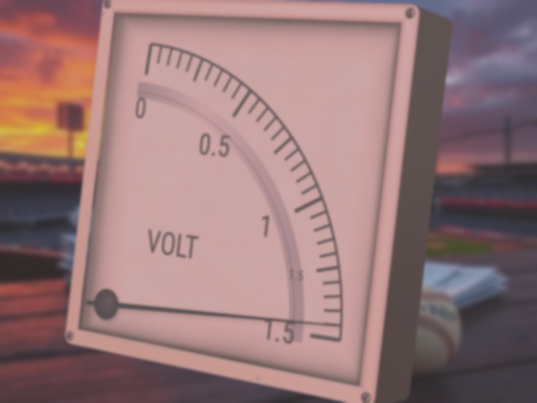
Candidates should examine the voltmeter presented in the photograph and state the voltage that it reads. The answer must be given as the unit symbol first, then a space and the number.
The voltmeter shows V 1.45
